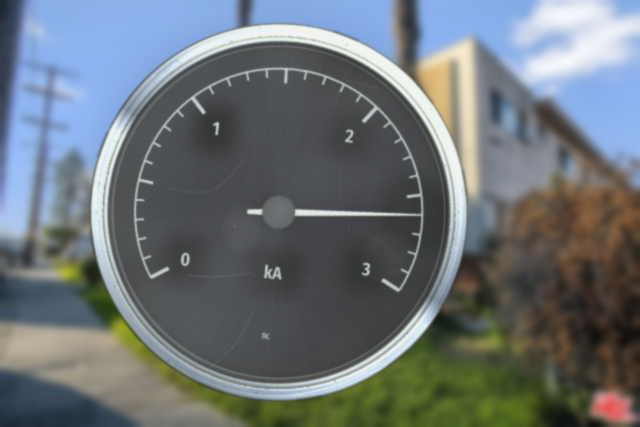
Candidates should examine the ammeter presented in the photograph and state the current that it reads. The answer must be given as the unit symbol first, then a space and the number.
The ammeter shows kA 2.6
